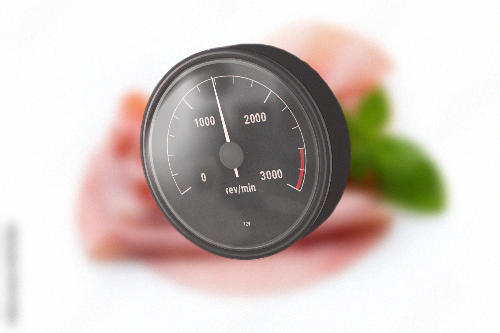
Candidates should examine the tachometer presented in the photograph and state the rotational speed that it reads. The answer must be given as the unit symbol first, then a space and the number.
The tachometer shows rpm 1400
